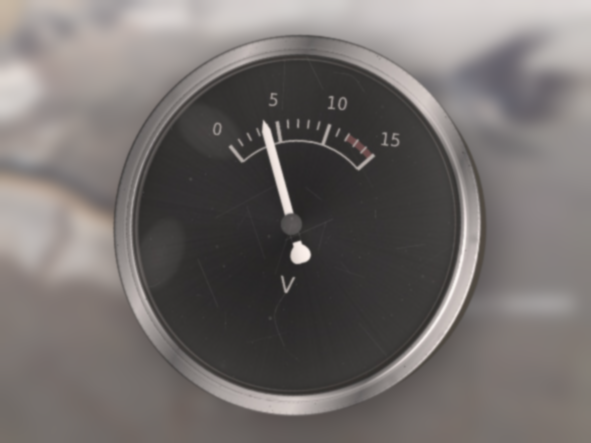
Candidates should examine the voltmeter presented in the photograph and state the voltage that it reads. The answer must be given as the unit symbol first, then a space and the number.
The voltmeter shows V 4
